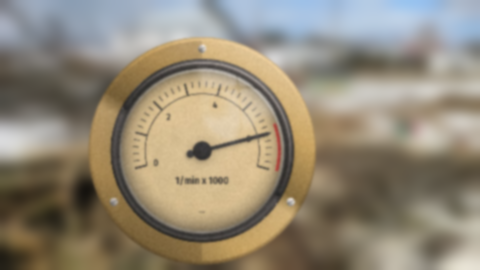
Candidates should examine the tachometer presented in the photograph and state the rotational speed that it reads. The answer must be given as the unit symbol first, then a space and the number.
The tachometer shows rpm 6000
